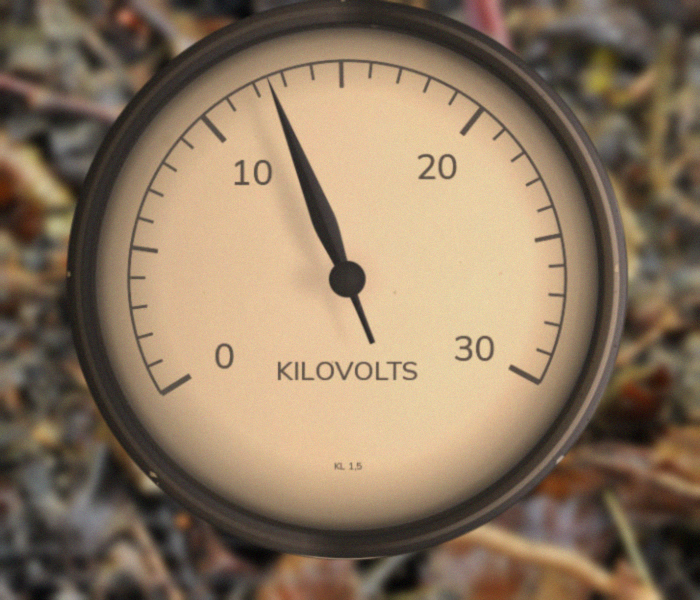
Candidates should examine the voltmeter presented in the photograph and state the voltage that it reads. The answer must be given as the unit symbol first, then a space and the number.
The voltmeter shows kV 12.5
